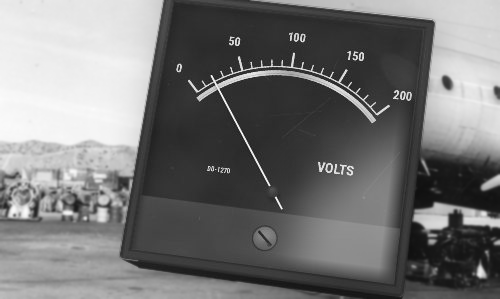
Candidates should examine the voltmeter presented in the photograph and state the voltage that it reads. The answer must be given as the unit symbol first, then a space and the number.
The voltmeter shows V 20
